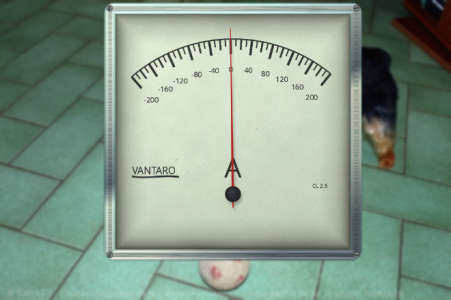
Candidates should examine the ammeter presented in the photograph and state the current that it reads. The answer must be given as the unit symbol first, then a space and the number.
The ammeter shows A 0
